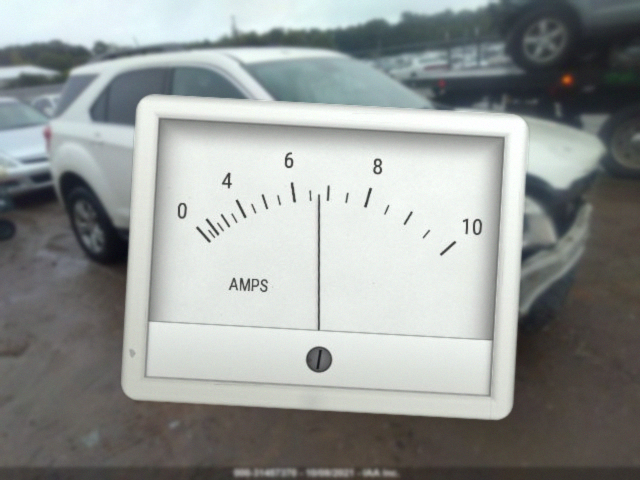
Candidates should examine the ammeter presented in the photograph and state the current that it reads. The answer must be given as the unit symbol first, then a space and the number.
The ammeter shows A 6.75
